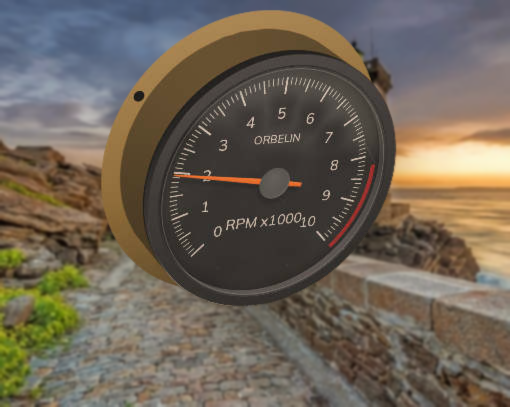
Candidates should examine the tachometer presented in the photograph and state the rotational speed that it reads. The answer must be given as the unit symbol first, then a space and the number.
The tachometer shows rpm 2000
